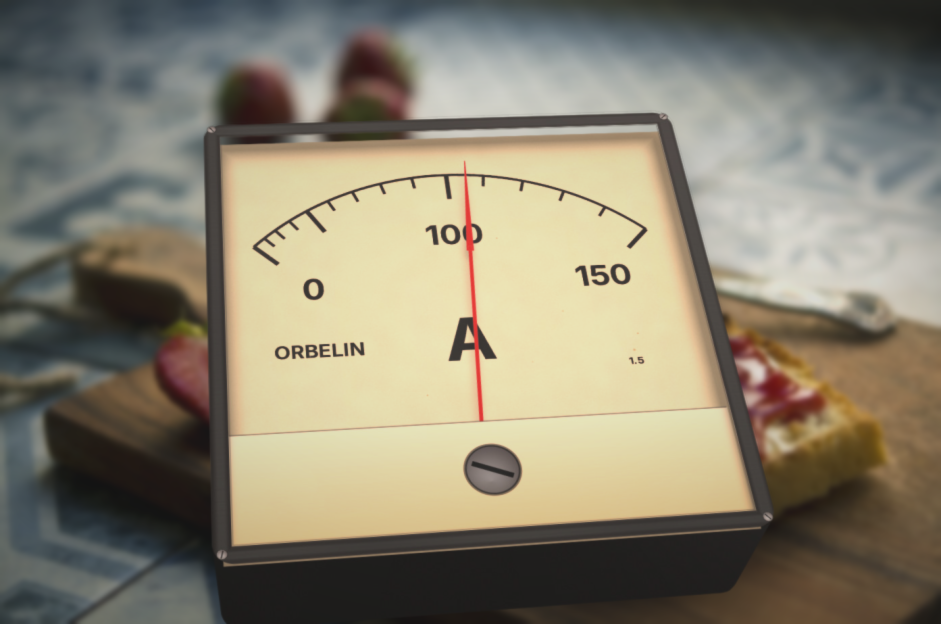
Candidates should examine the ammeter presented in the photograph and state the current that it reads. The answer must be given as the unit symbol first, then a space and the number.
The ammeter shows A 105
